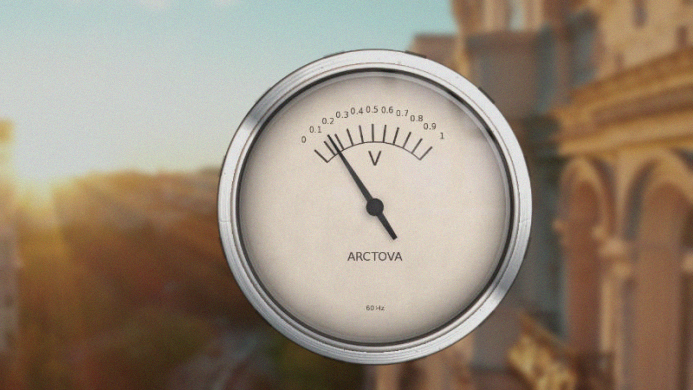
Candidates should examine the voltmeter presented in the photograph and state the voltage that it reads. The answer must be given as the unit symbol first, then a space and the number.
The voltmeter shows V 0.15
